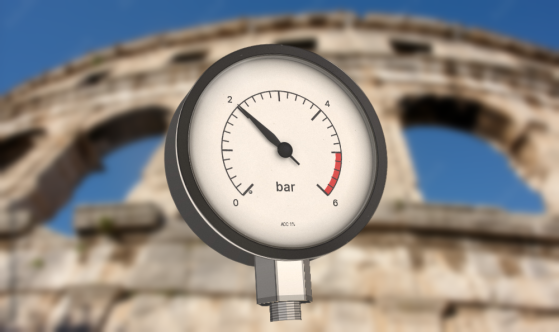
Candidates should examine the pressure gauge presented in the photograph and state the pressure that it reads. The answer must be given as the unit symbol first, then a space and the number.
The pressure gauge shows bar 2
